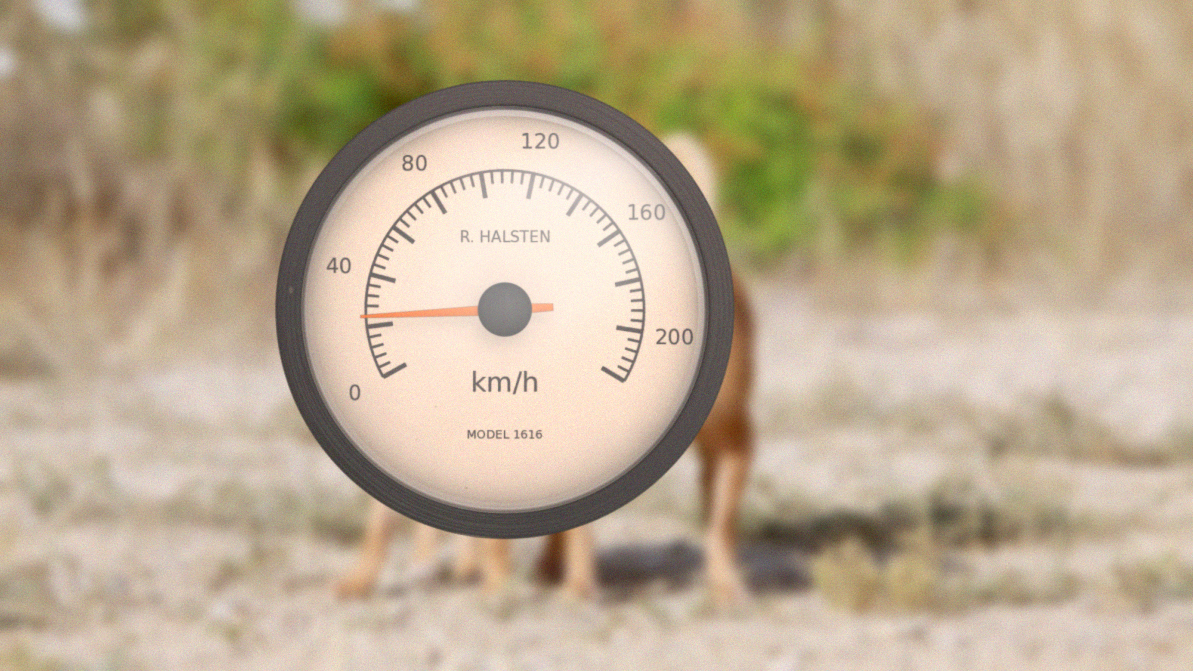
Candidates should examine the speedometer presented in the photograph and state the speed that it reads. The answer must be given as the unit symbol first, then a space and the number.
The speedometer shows km/h 24
